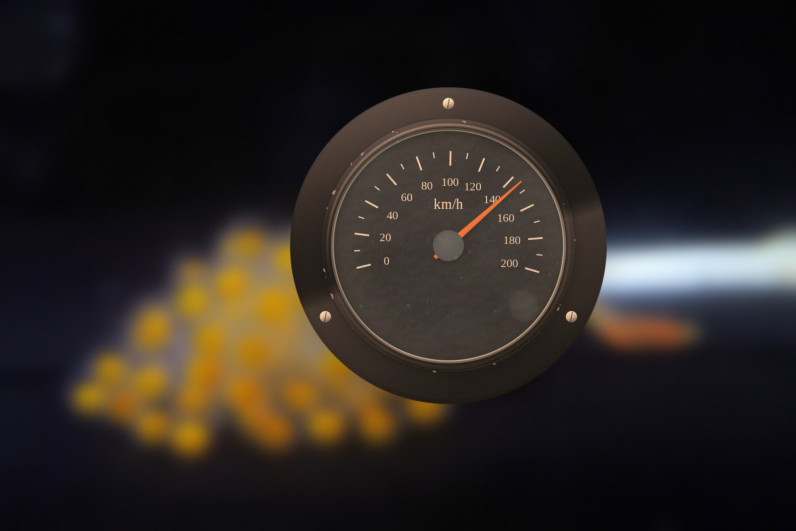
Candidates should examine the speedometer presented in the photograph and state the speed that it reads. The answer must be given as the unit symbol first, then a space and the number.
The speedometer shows km/h 145
